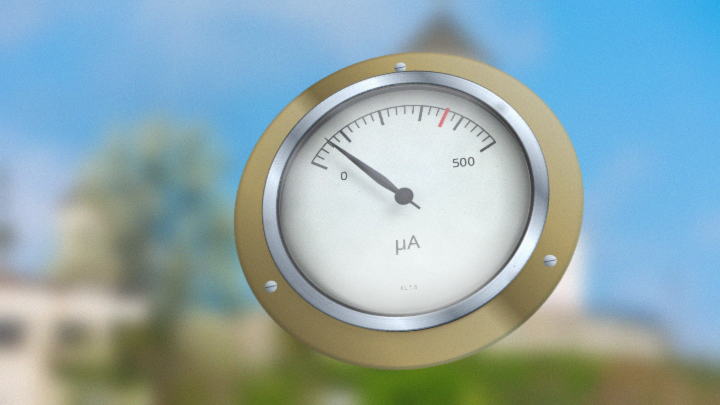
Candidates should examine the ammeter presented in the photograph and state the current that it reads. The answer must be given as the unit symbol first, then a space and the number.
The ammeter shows µA 60
